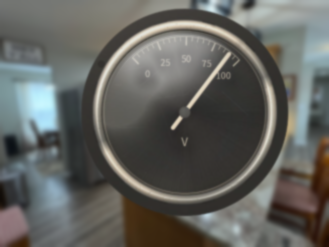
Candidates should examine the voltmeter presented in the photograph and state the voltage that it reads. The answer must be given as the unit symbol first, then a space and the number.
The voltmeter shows V 90
